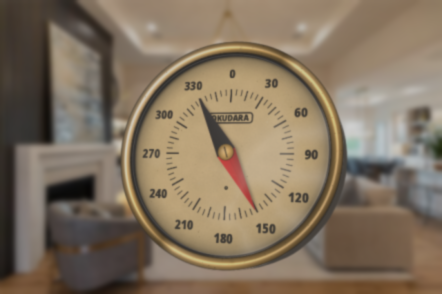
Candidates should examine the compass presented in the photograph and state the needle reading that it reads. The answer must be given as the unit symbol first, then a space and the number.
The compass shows ° 150
